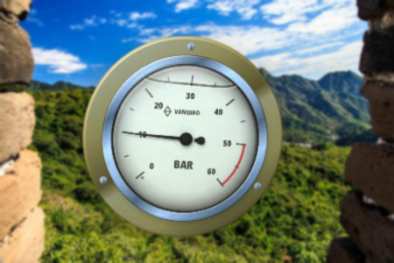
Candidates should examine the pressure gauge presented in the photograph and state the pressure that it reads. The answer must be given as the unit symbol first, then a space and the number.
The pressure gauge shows bar 10
